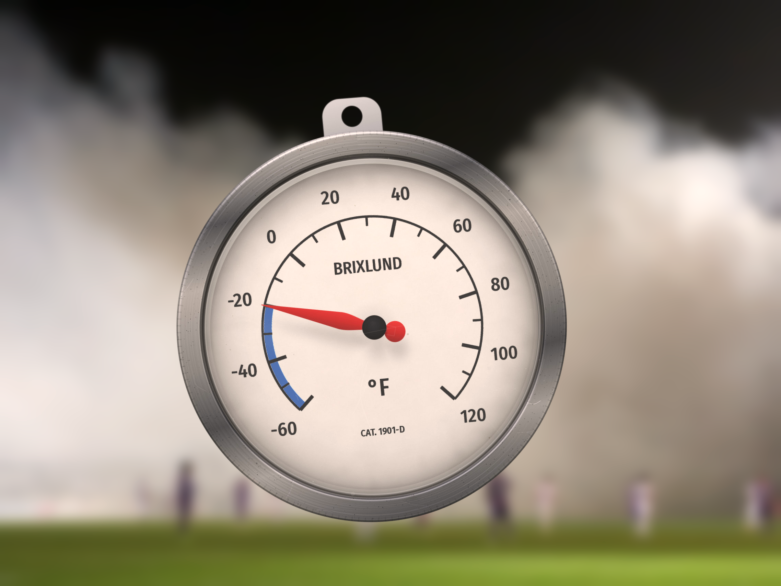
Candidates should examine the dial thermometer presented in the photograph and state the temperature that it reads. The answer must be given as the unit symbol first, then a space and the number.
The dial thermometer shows °F -20
